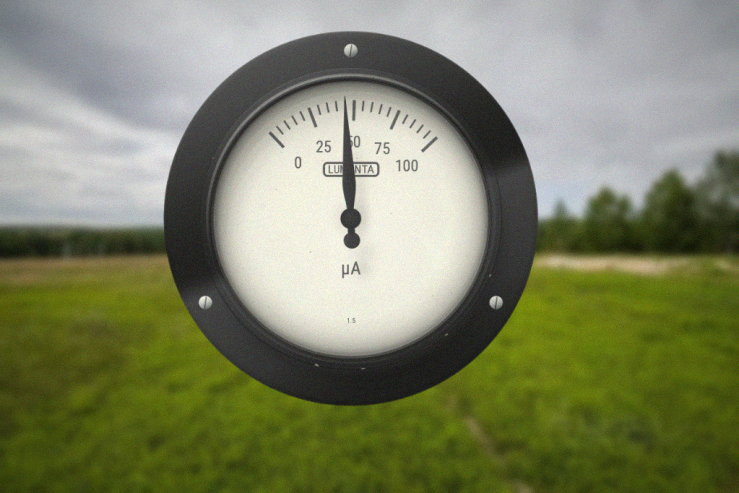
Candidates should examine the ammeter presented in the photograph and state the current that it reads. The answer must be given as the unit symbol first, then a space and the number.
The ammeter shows µA 45
